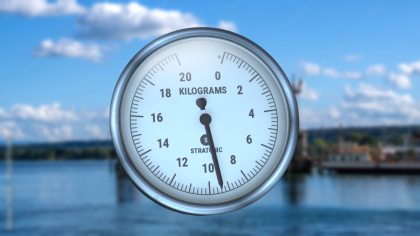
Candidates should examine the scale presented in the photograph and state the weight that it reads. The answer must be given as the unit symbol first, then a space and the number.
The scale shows kg 9.4
